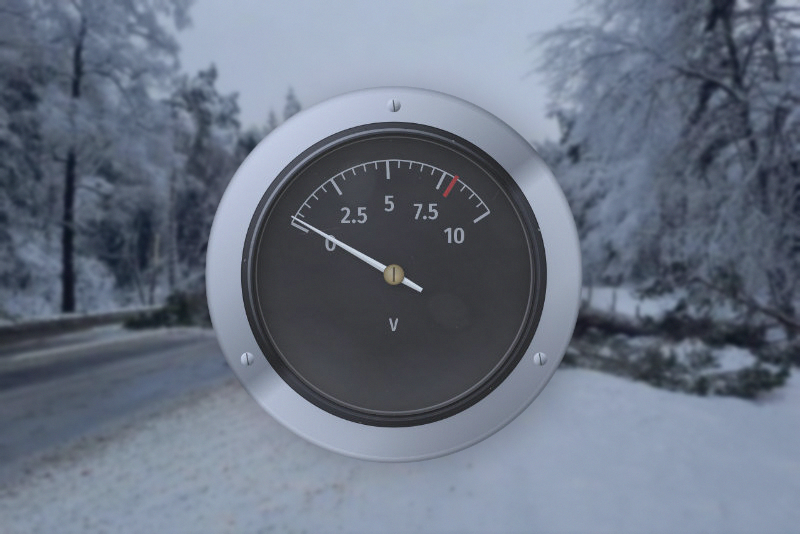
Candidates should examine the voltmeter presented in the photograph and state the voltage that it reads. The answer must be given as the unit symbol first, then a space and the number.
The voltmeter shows V 0.25
